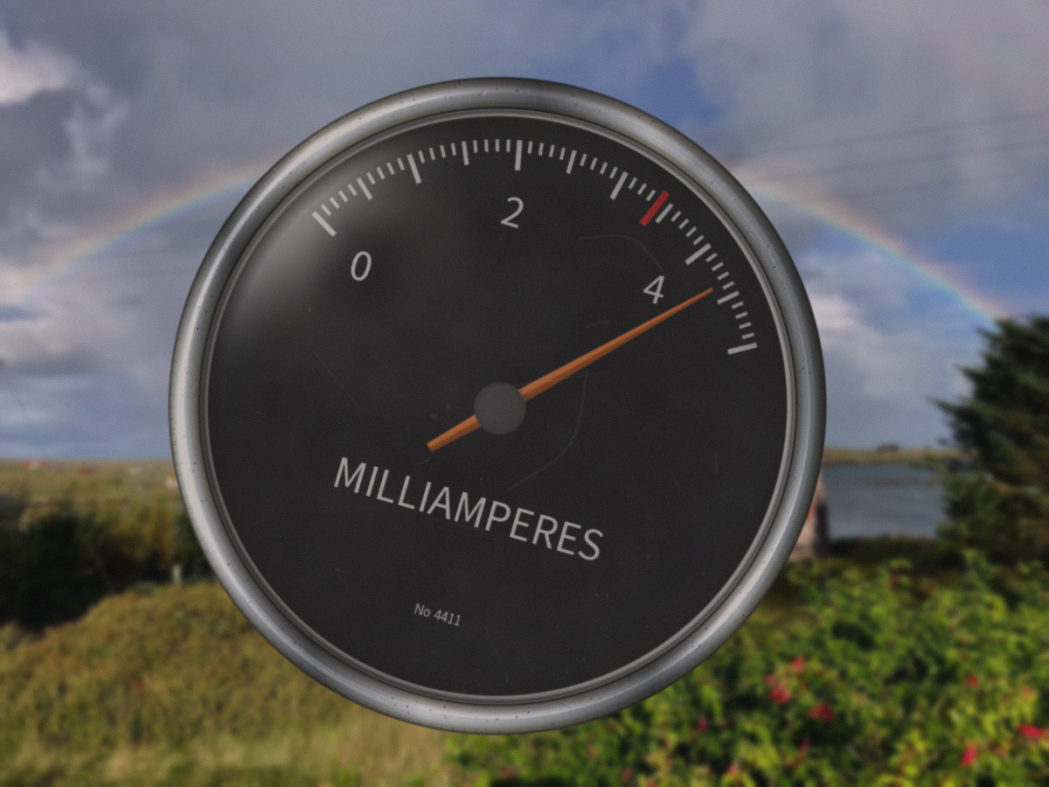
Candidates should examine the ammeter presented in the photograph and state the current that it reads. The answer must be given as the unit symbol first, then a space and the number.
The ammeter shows mA 4.35
